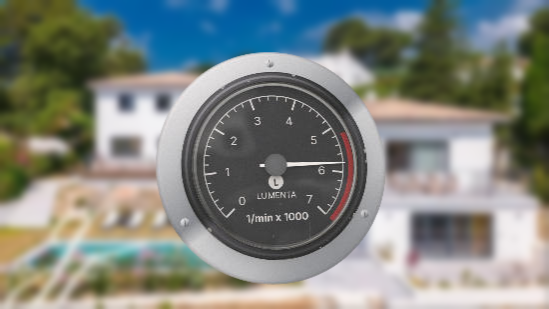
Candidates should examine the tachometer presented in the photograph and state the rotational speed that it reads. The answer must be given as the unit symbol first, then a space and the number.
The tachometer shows rpm 5800
